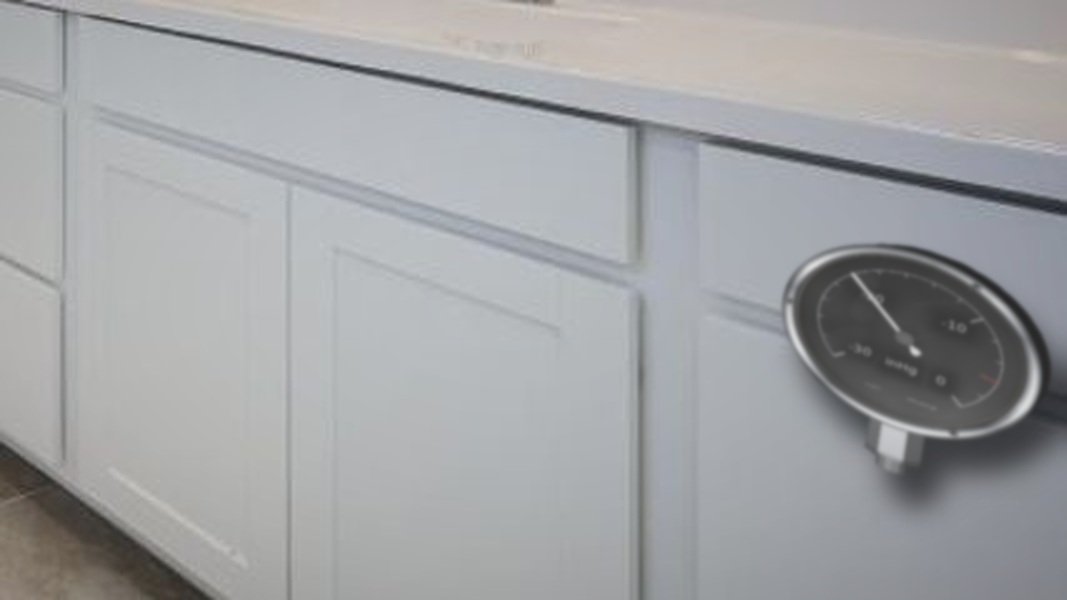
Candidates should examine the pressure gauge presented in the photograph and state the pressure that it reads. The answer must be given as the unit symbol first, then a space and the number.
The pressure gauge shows inHg -20
